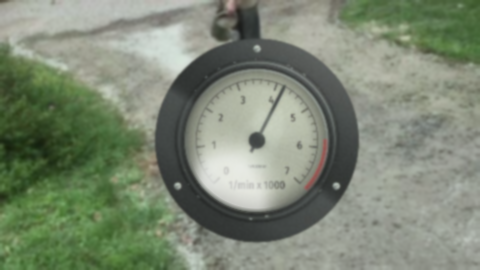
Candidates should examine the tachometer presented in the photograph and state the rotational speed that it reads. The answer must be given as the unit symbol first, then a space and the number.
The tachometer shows rpm 4200
